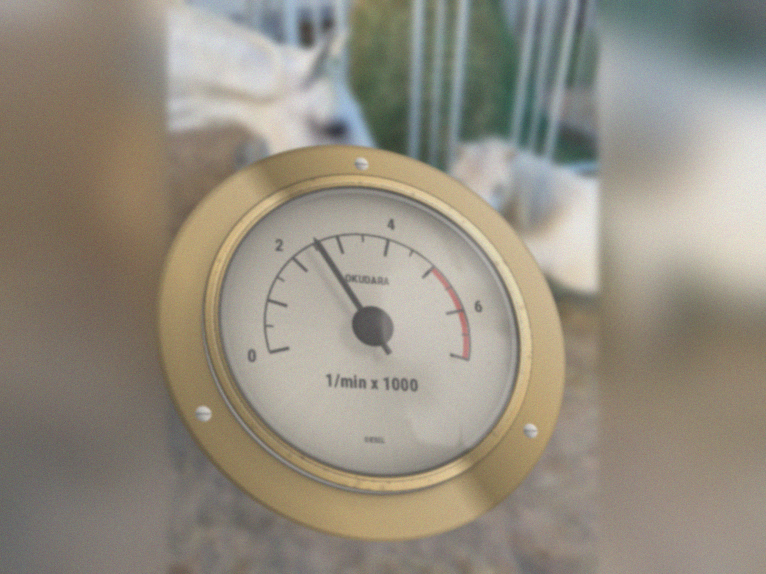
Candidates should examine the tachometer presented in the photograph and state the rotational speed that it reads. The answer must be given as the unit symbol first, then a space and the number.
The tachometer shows rpm 2500
